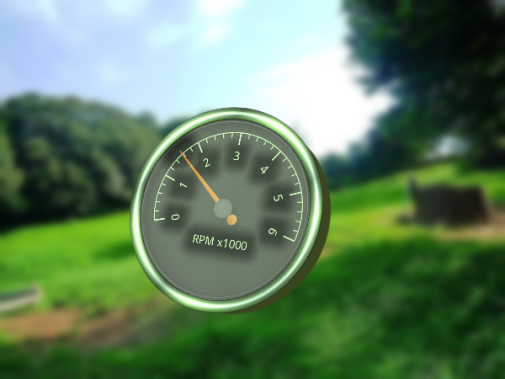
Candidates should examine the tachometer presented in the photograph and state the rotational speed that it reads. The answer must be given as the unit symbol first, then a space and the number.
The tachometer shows rpm 1600
